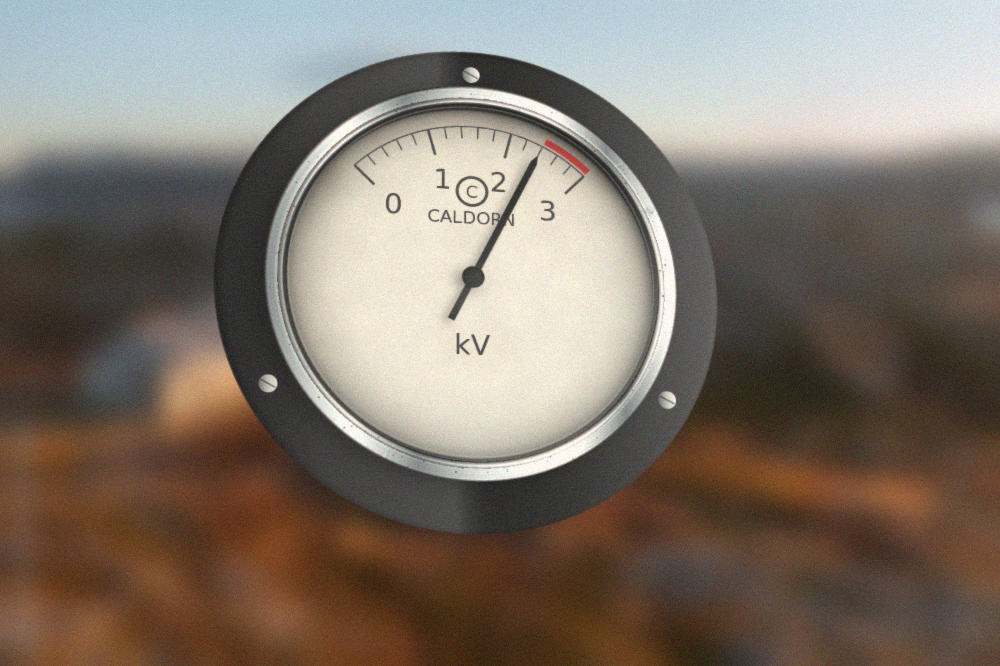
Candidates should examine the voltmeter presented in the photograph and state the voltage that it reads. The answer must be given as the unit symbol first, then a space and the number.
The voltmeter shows kV 2.4
